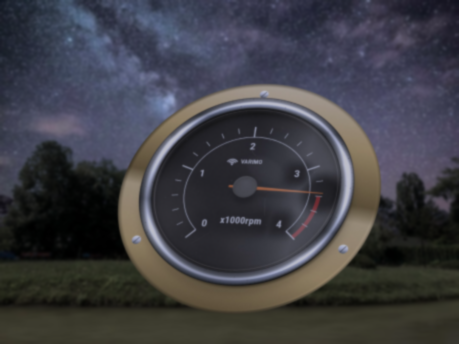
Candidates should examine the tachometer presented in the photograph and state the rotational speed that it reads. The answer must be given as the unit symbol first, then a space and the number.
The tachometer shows rpm 3400
